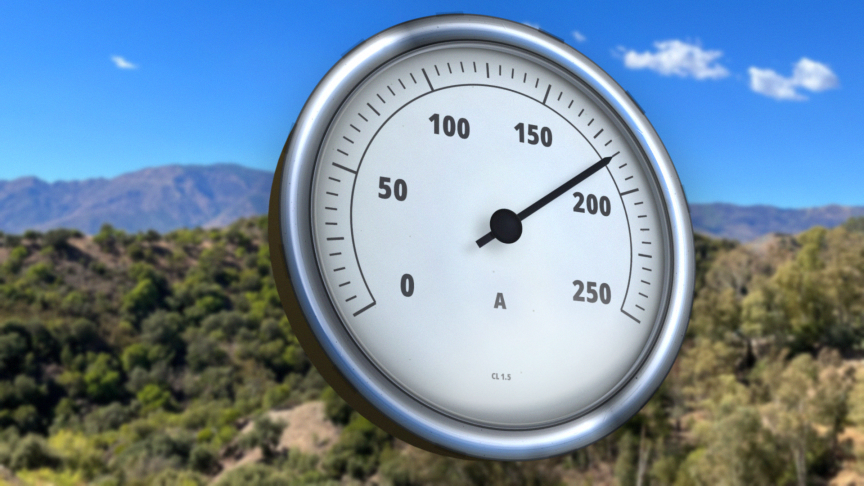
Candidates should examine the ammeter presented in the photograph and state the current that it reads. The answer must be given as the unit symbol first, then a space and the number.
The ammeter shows A 185
